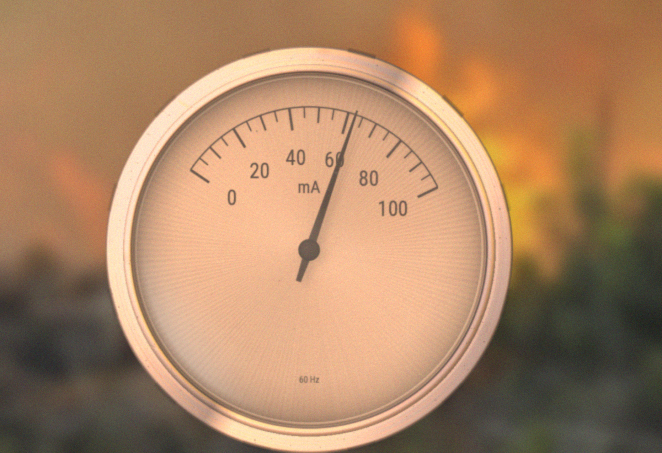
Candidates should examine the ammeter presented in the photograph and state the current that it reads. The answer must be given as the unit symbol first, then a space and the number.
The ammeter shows mA 62.5
